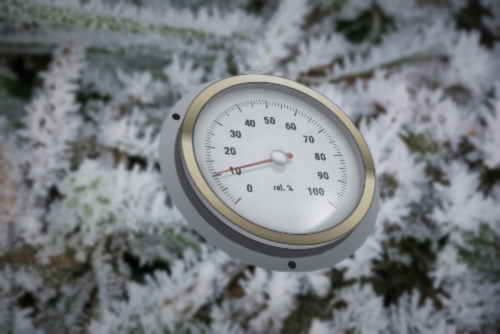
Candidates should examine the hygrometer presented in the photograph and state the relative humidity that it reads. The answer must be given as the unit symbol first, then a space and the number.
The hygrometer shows % 10
